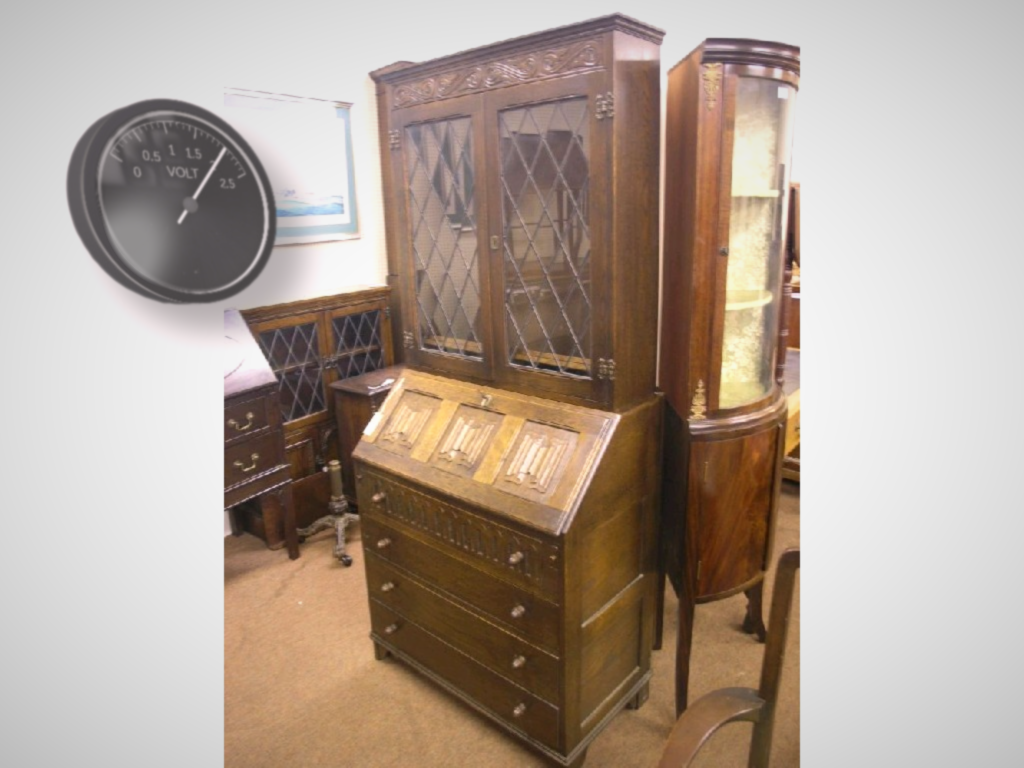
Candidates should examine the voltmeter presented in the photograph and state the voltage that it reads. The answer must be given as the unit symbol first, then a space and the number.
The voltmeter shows V 2
